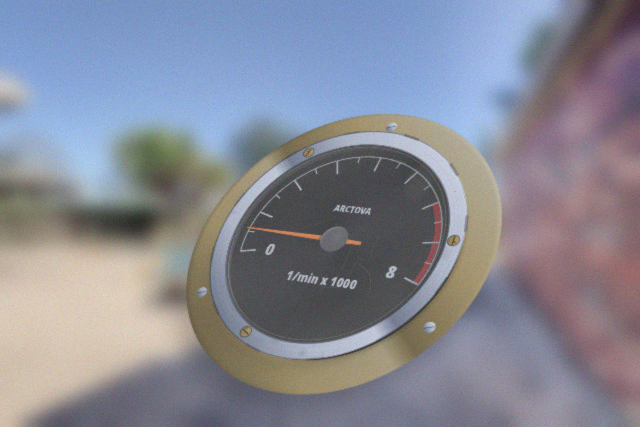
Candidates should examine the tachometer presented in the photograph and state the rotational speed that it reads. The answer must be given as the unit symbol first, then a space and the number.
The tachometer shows rpm 500
